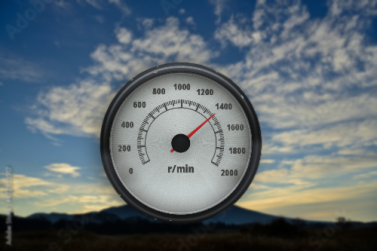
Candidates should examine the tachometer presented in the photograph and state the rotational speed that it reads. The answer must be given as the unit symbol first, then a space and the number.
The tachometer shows rpm 1400
